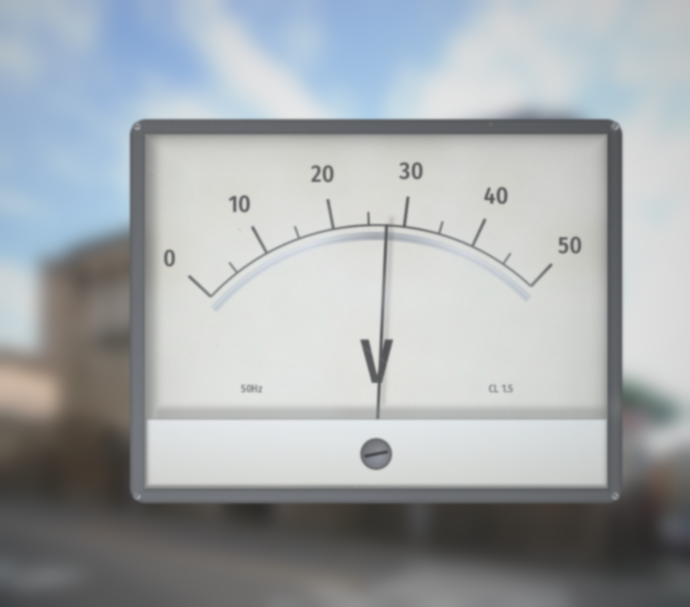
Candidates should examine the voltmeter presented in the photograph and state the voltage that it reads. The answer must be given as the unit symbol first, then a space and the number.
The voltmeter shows V 27.5
